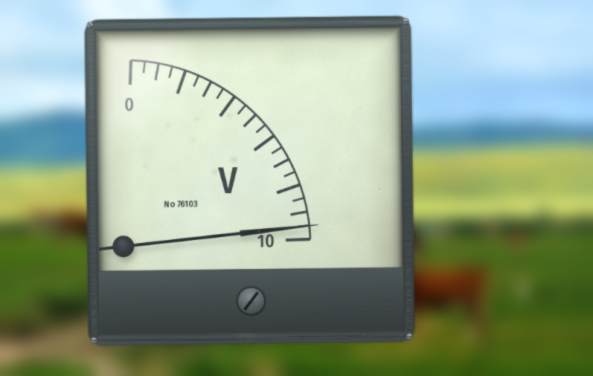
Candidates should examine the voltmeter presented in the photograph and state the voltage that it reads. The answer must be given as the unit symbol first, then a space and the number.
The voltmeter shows V 9.5
